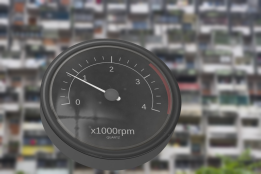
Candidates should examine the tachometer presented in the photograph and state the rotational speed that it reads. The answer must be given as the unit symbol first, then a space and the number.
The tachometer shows rpm 800
